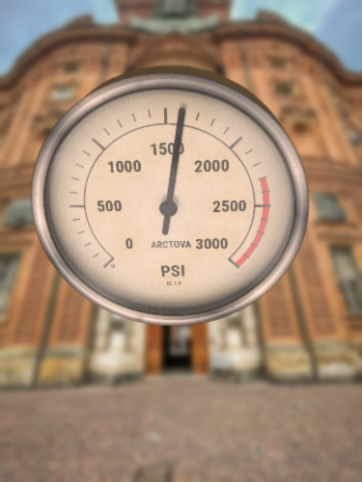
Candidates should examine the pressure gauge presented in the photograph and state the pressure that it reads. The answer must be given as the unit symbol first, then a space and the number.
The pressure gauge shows psi 1600
